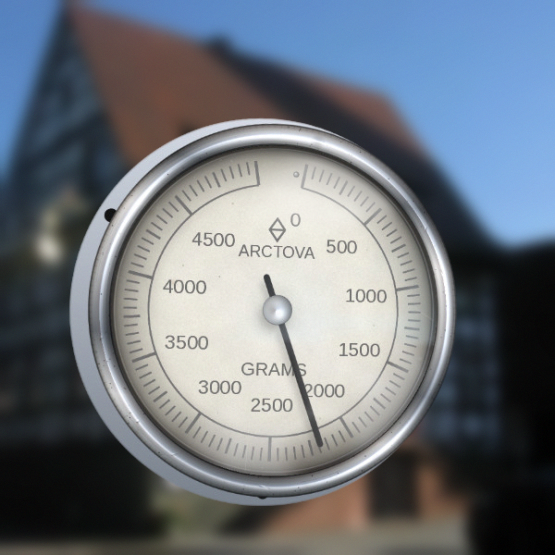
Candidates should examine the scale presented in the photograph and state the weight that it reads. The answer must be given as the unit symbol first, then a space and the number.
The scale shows g 2200
